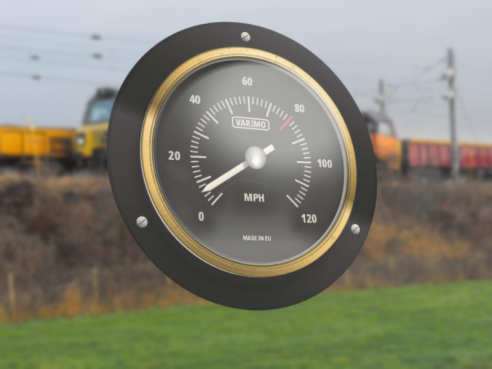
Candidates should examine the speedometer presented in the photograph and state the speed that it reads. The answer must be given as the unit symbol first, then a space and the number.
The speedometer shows mph 6
